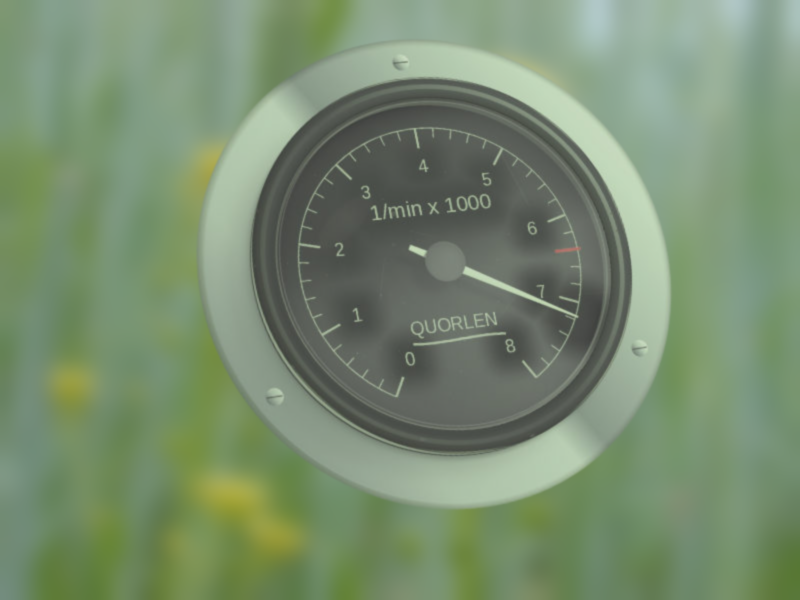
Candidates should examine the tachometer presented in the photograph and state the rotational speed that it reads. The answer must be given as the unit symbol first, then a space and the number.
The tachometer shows rpm 7200
